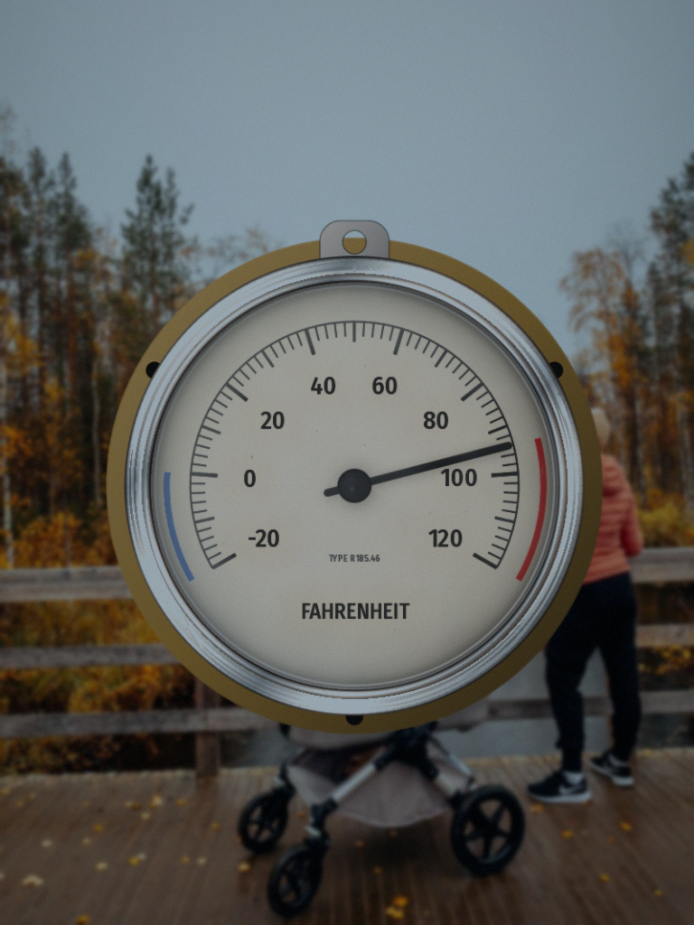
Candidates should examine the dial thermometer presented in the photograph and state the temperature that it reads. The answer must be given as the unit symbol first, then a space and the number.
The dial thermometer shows °F 94
